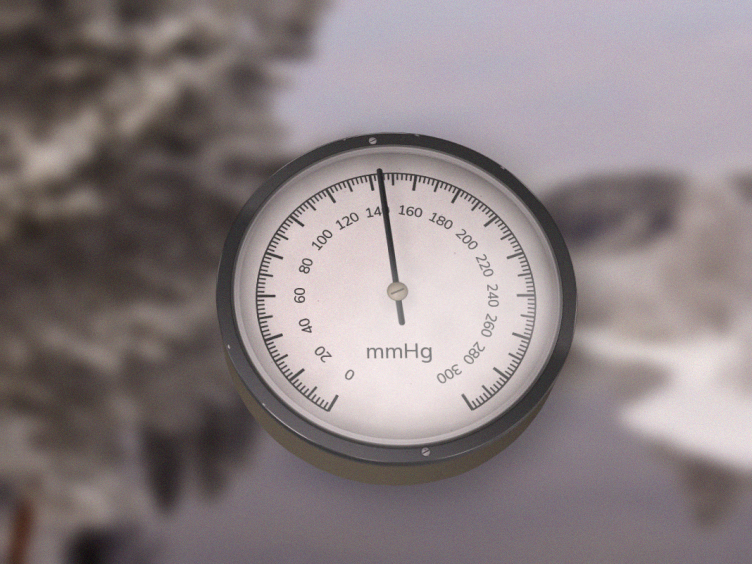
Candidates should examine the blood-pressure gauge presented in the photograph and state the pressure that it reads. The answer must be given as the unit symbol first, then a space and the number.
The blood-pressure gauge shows mmHg 144
